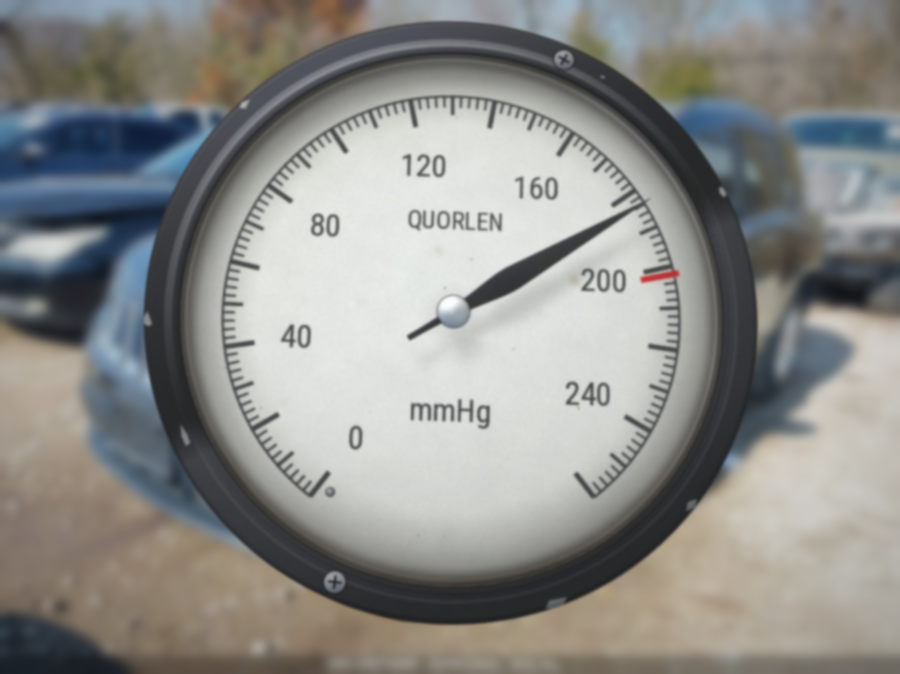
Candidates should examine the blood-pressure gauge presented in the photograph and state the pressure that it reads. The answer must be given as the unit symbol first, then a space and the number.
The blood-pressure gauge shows mmHg 184
